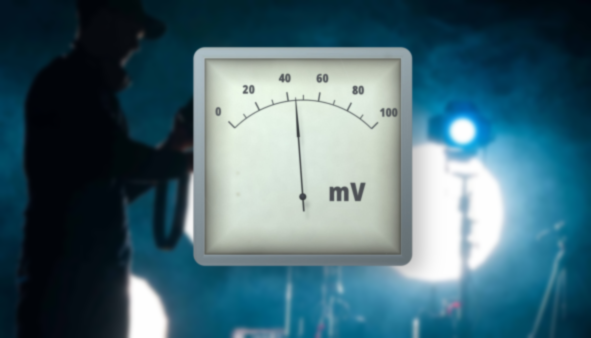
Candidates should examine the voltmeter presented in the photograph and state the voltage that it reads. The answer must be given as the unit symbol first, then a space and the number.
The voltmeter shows mV 45
